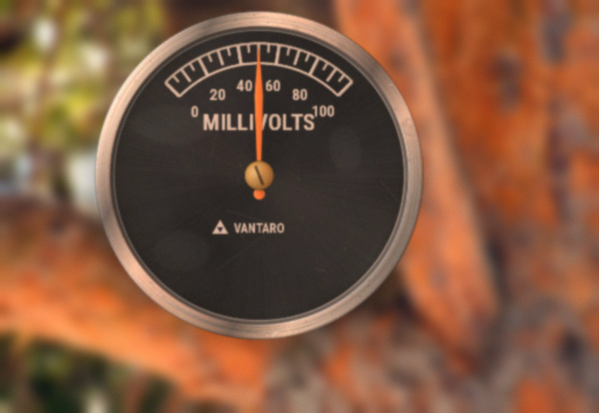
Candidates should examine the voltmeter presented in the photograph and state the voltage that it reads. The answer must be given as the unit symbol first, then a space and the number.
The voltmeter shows mV 50
